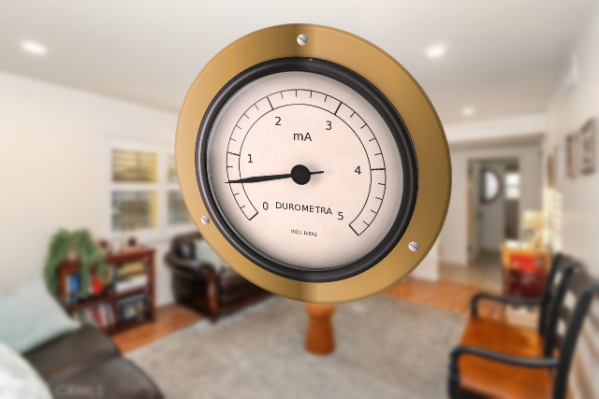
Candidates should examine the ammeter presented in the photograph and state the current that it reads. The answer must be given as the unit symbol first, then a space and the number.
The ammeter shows mA 0.6
